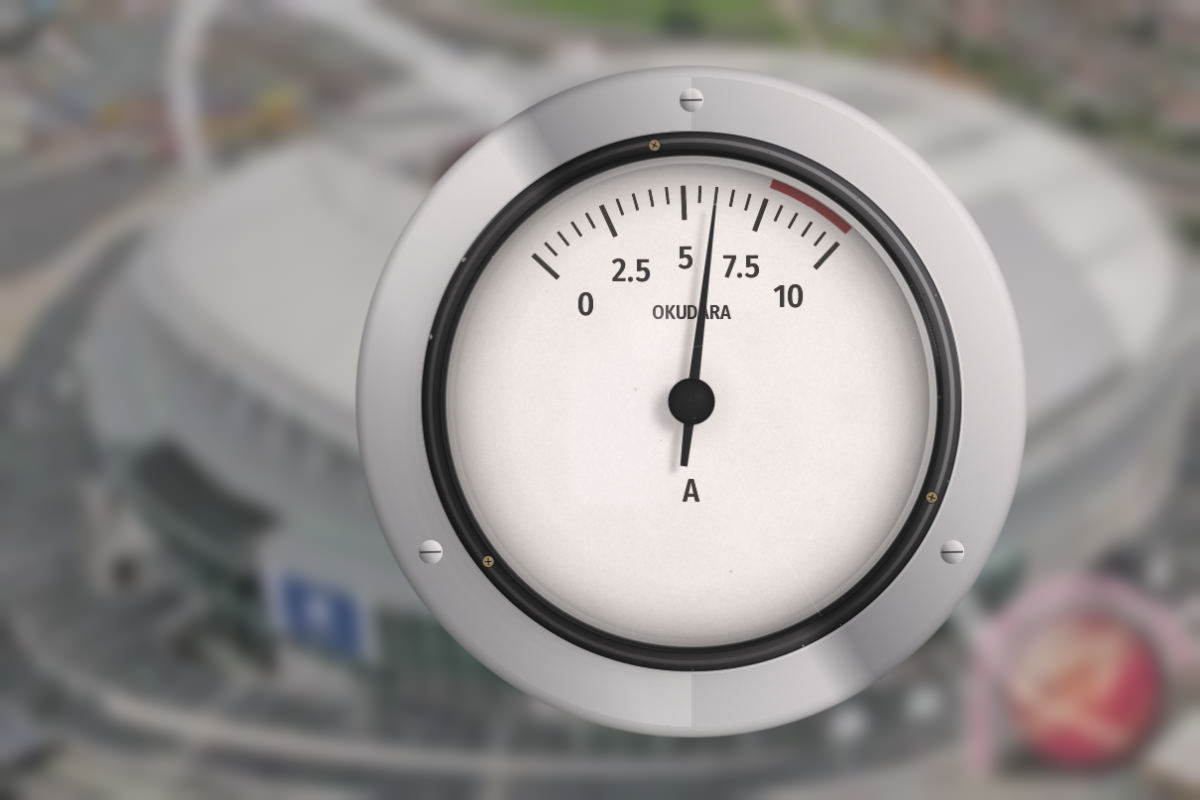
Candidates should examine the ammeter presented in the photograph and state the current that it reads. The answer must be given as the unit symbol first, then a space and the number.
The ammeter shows A 6
